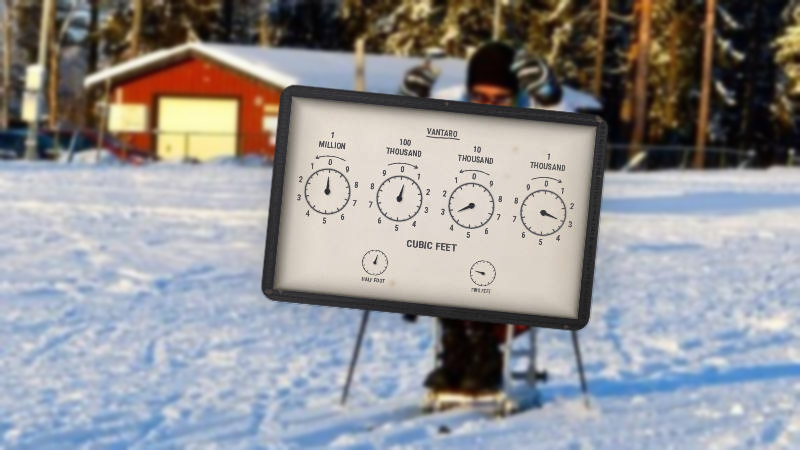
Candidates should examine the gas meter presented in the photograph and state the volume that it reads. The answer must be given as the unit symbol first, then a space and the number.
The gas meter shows ft³ 3300
